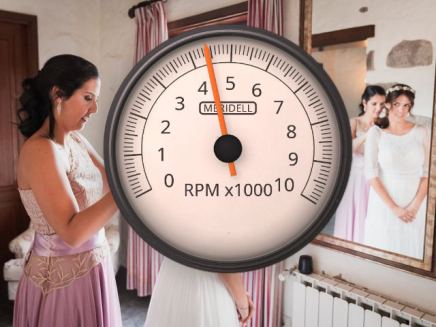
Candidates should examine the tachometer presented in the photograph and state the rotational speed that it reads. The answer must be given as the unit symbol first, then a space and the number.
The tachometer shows rpm 4400
